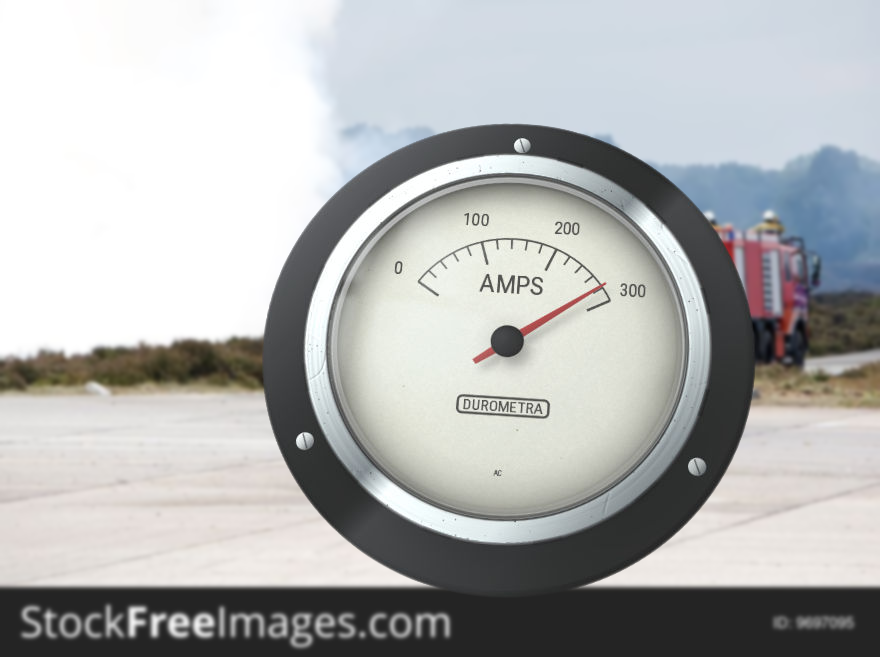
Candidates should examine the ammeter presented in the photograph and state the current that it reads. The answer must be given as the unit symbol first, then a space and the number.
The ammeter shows A 280
